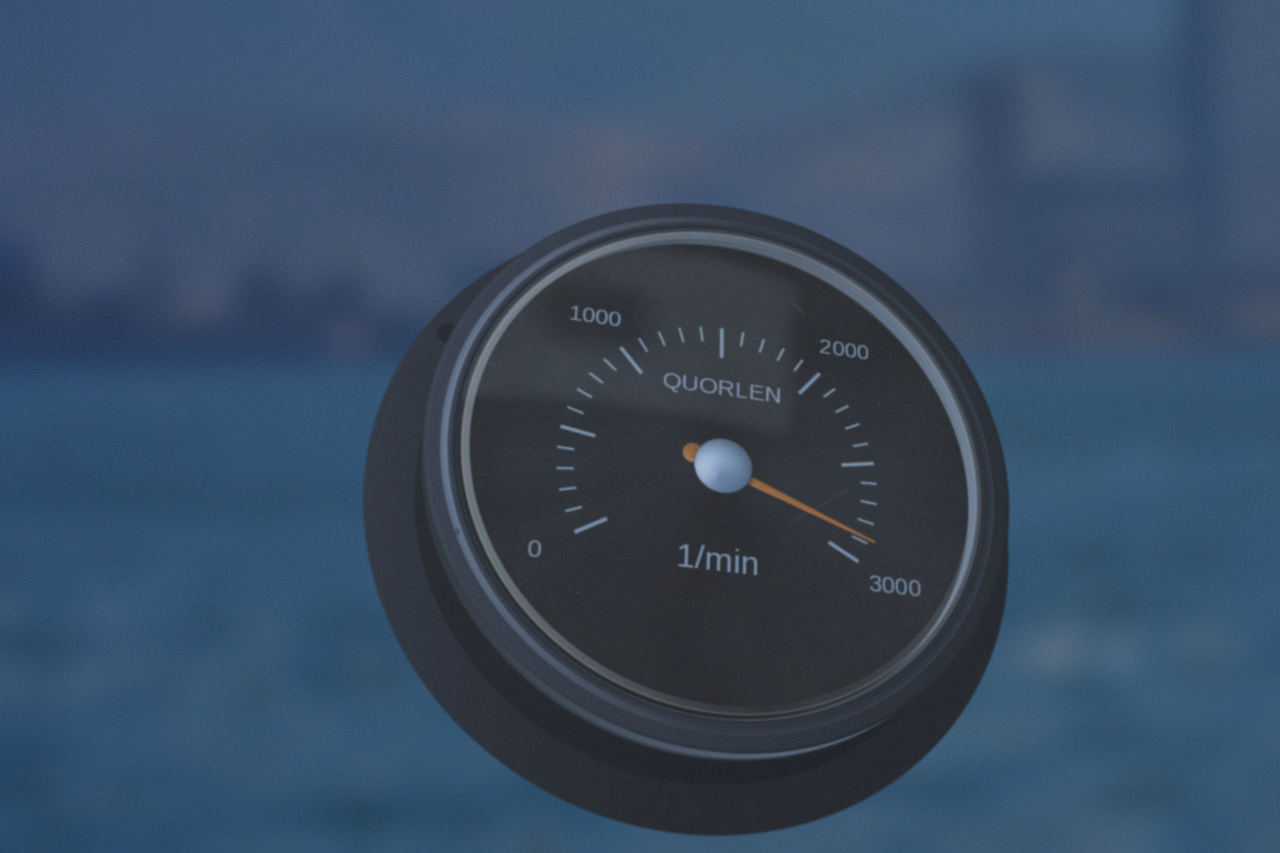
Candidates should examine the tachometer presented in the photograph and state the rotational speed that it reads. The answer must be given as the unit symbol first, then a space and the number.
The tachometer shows rpm 2900
